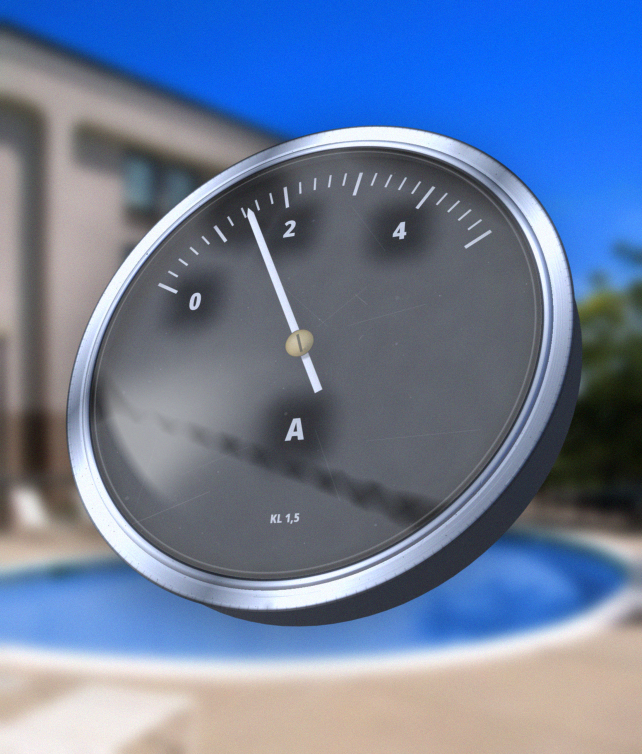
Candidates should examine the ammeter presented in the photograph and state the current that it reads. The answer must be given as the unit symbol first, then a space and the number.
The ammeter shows A 1.5
